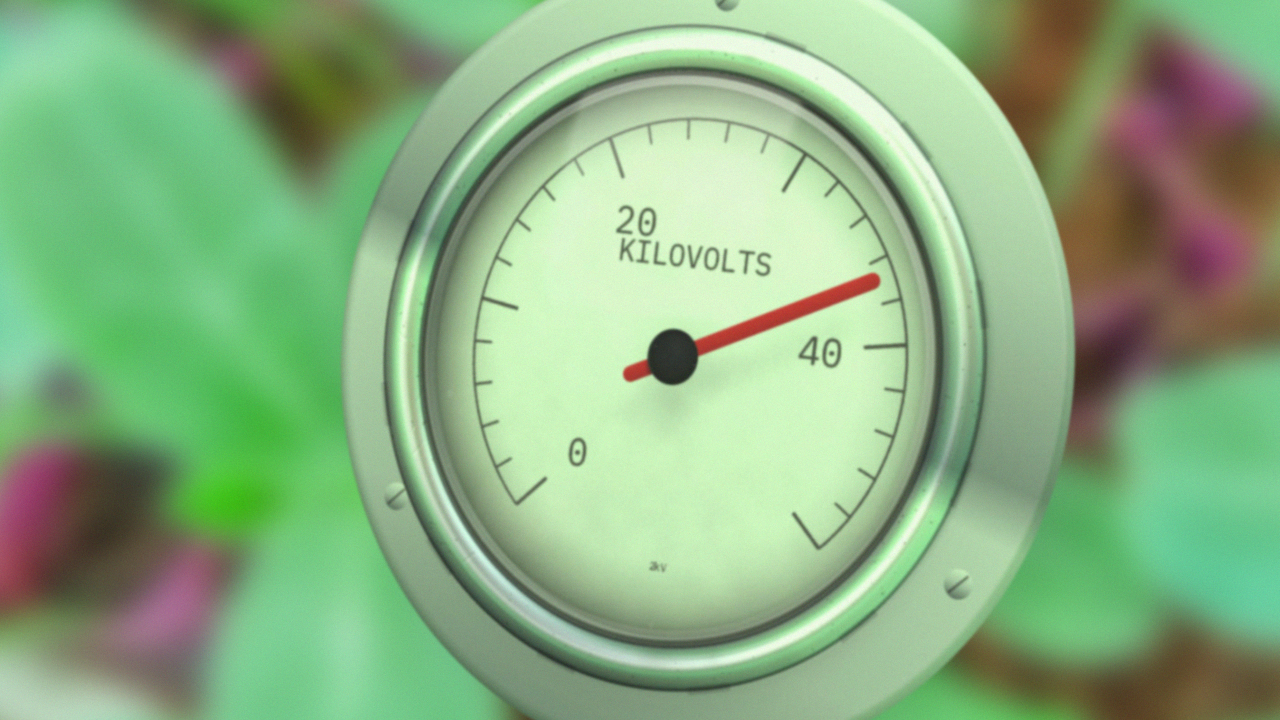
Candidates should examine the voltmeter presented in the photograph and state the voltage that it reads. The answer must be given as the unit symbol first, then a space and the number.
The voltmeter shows kV 37
